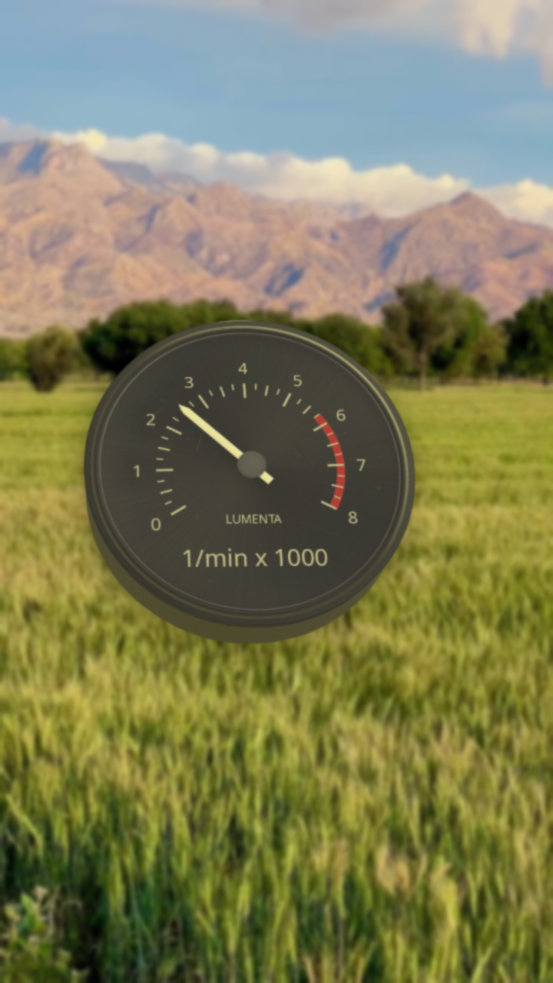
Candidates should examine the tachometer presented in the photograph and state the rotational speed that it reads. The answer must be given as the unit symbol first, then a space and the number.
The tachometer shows rpm 2500
